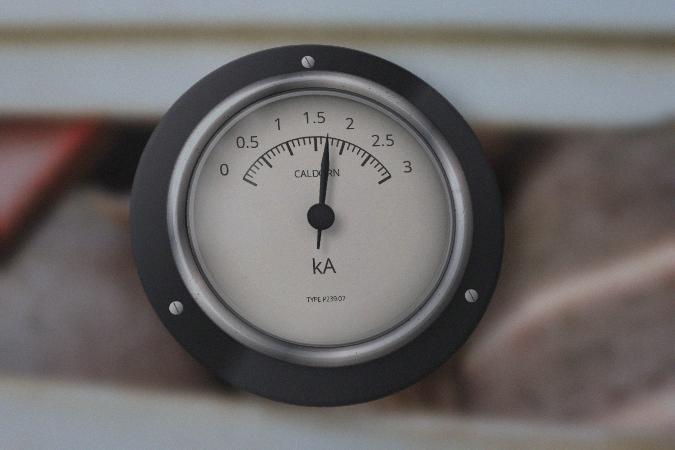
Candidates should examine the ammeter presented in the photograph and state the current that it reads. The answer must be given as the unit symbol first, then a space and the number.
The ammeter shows kA 1.7
